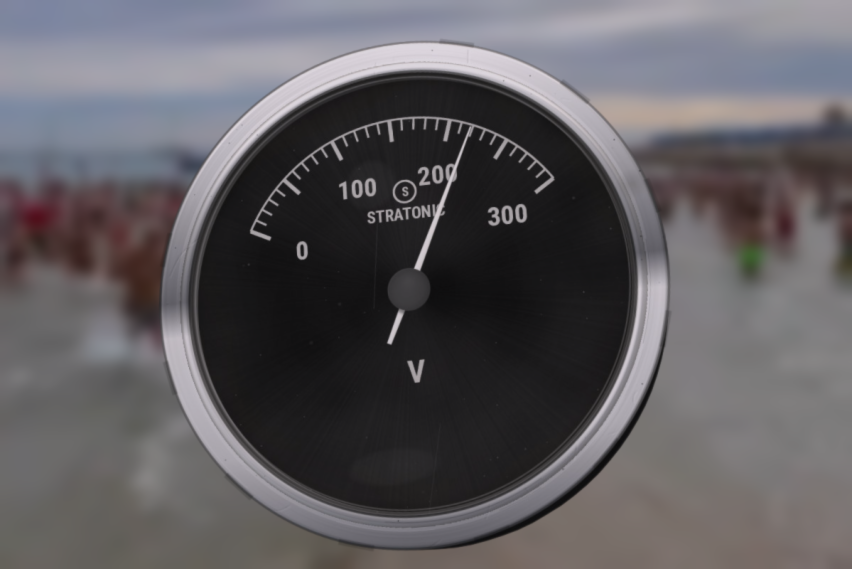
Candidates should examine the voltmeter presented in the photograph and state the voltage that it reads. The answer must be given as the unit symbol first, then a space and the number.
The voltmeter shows V 220
